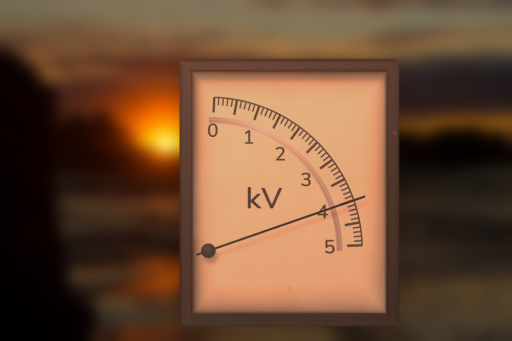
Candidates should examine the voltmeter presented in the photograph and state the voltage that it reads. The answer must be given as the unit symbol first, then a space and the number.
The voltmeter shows kV 4
